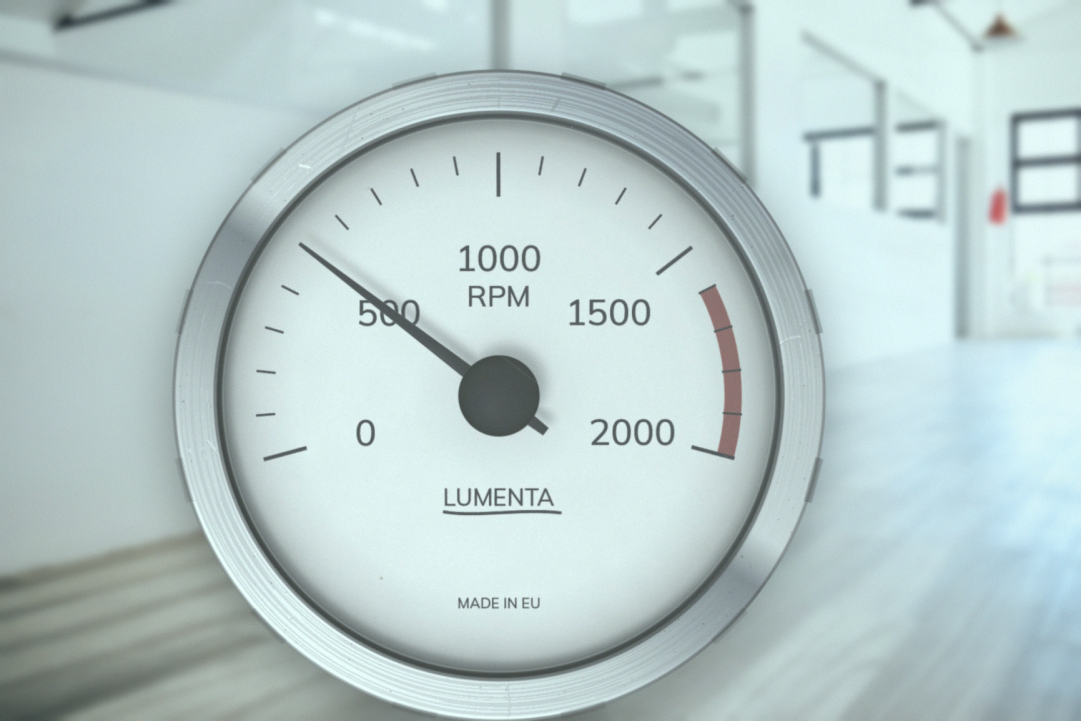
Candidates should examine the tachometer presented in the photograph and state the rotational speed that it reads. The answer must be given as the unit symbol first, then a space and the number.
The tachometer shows rpm 500
